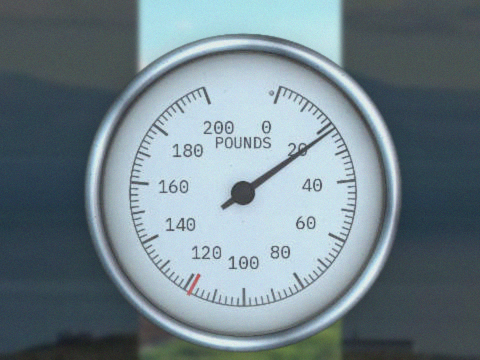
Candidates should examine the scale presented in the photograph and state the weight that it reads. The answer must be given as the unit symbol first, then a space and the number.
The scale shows lb 22
